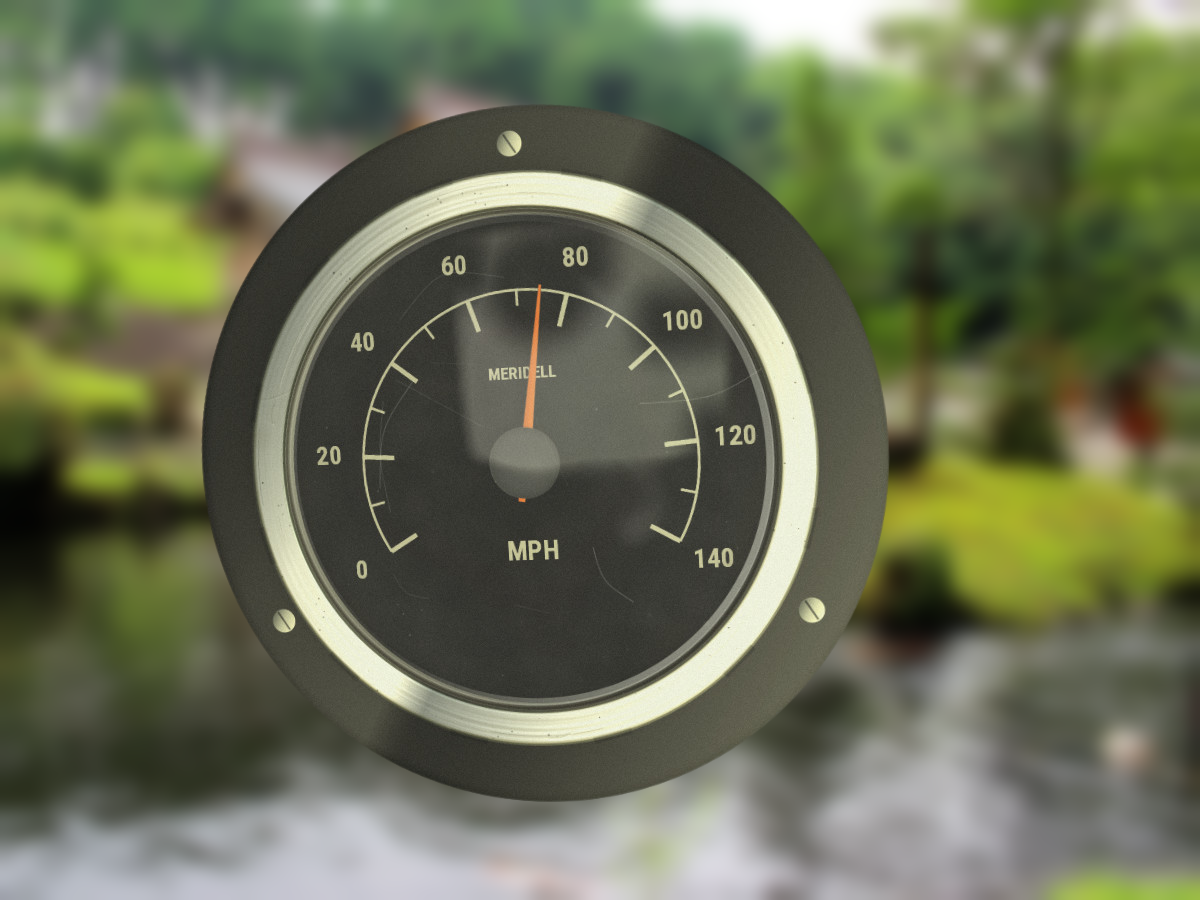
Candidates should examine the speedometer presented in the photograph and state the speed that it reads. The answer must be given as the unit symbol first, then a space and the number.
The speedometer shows mph 75
